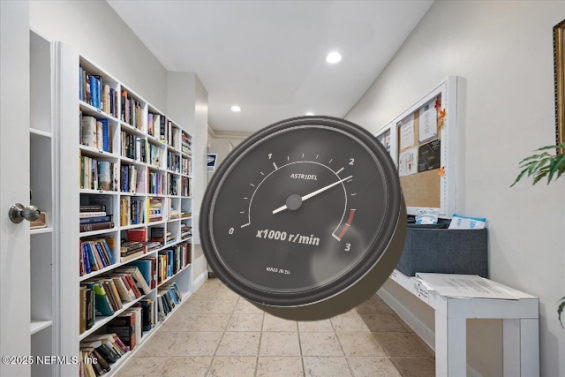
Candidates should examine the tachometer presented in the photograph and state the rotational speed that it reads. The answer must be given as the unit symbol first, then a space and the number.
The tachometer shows rpm 2200
